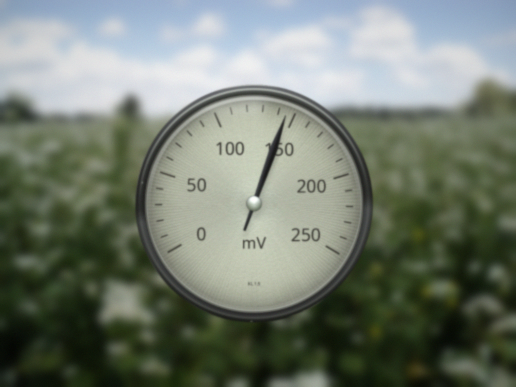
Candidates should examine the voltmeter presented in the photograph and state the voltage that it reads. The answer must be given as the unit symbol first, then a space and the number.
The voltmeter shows mV 145
